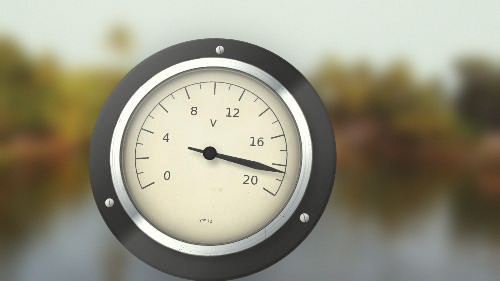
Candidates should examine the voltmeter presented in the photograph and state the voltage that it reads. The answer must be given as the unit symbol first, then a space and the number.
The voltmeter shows V 18.5
